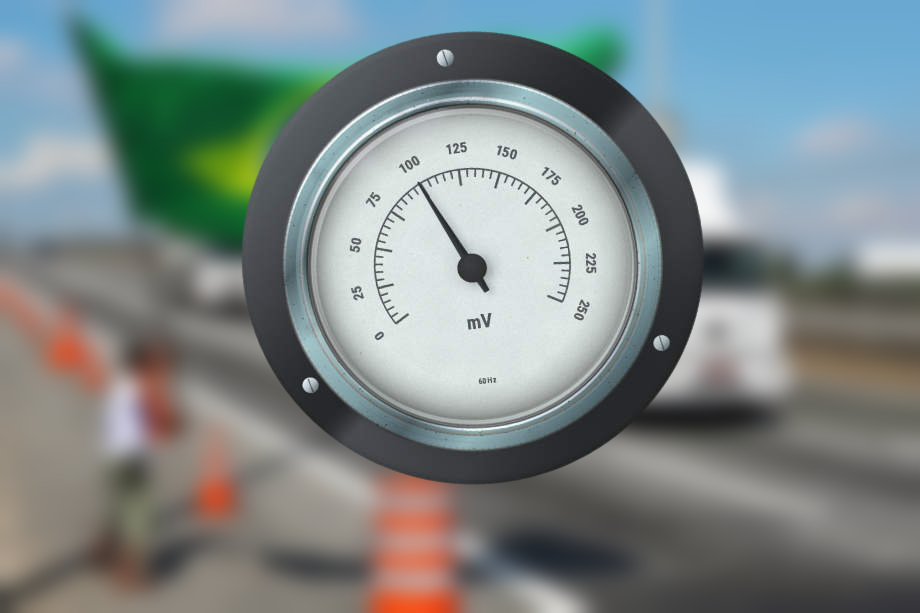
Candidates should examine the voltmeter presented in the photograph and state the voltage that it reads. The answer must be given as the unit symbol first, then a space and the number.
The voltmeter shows mV 100
